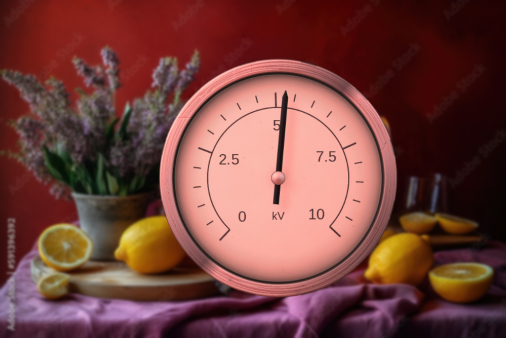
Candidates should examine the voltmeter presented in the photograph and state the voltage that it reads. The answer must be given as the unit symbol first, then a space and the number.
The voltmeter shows kV 5.25
